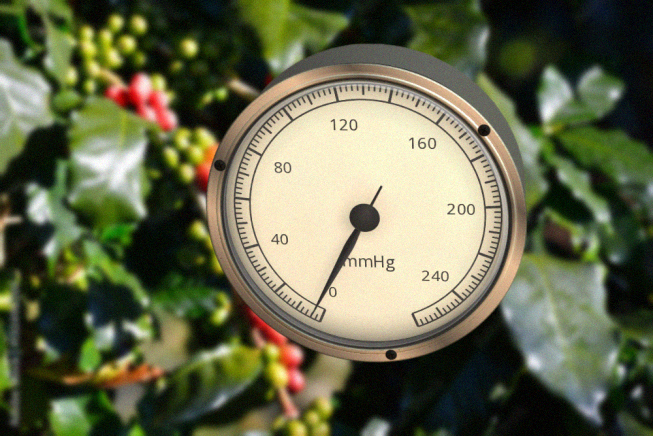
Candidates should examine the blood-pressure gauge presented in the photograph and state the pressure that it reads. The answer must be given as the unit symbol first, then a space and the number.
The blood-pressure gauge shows mmHg 4
